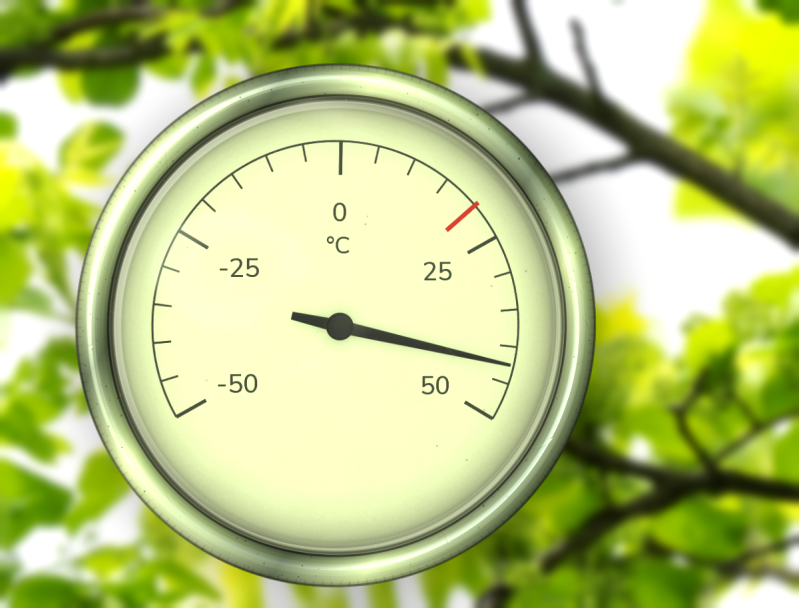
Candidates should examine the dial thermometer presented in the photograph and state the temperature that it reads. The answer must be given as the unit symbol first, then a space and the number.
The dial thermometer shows °C 42.5
